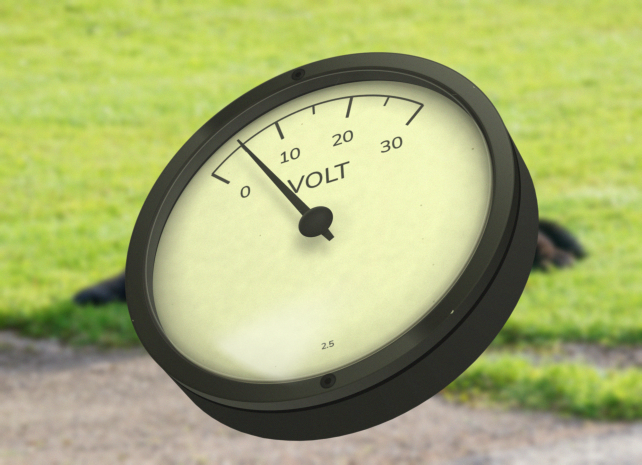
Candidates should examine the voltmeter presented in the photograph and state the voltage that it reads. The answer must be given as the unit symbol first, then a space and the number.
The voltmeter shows V 5
